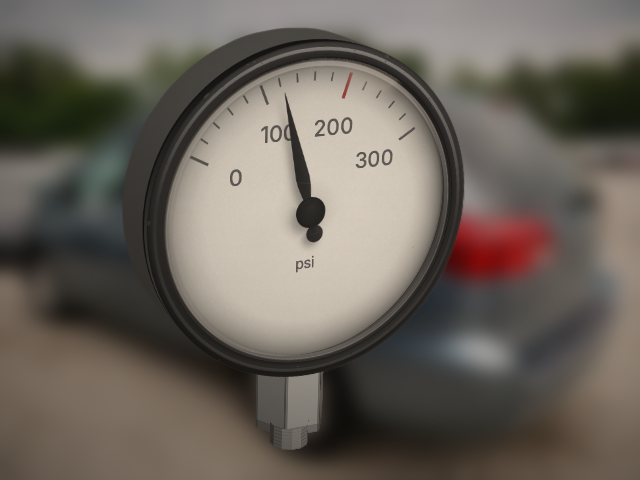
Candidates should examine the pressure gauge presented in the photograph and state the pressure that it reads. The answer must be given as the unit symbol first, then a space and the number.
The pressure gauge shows psi 120
